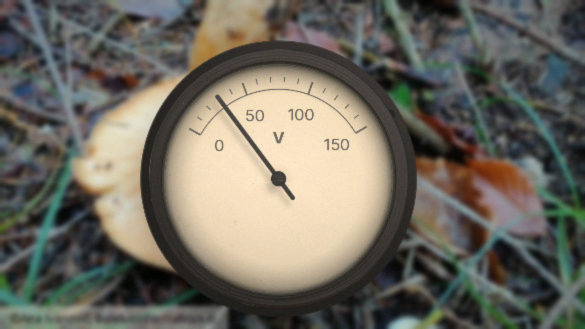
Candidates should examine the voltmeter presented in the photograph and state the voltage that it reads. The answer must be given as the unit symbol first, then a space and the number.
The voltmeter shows V 30
